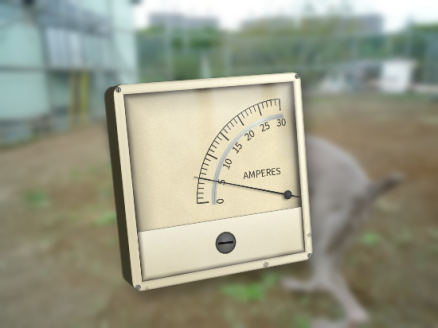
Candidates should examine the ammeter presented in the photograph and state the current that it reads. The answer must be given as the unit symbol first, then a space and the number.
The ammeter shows A 5
